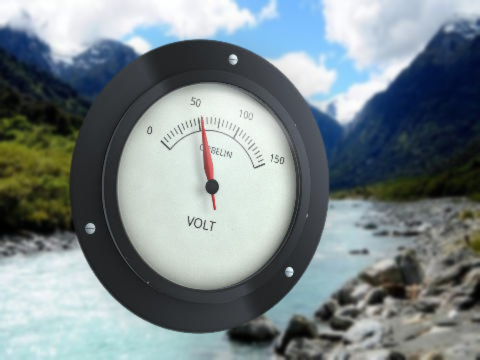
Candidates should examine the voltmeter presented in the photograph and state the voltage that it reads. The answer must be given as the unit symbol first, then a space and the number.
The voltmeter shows V 50
